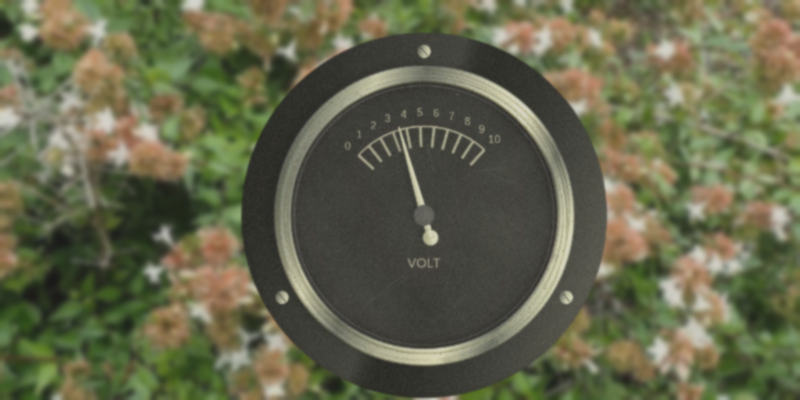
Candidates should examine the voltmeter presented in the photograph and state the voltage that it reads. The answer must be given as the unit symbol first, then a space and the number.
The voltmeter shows V 3.5
